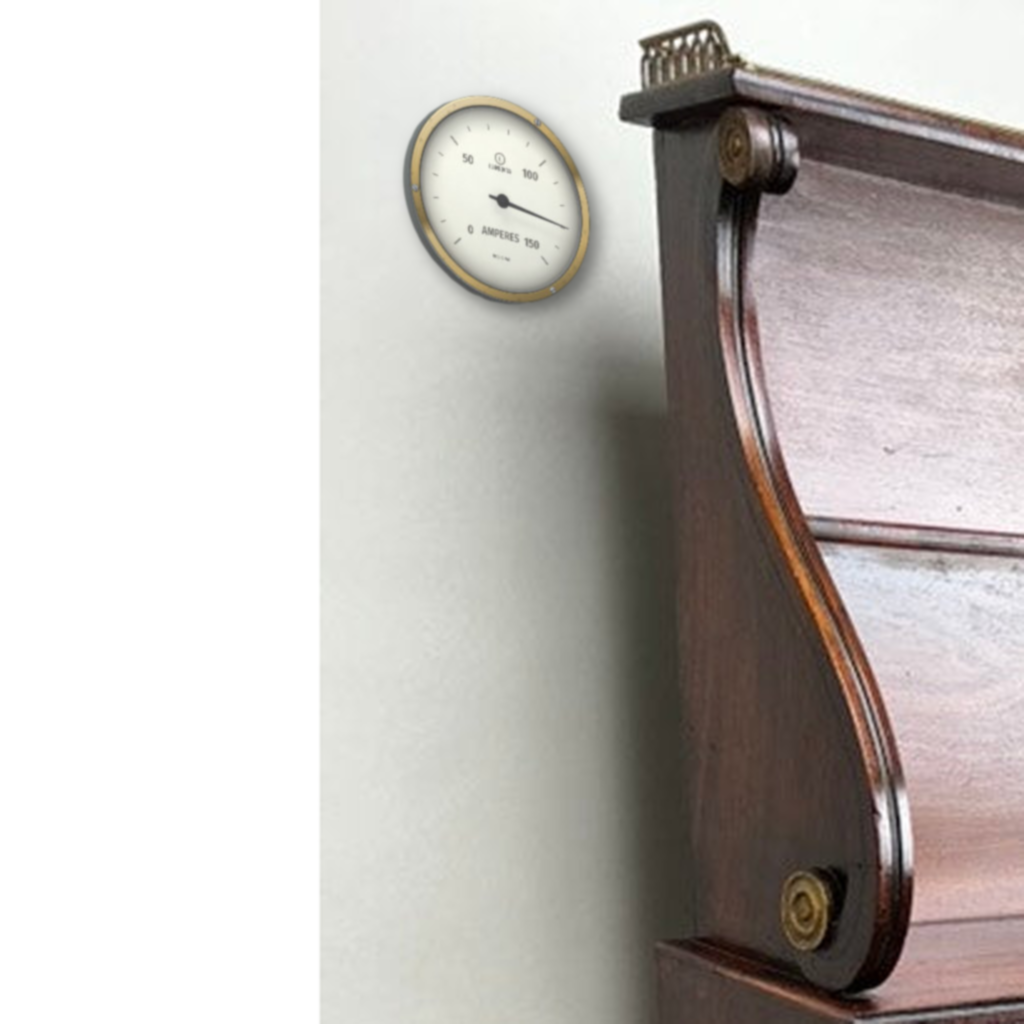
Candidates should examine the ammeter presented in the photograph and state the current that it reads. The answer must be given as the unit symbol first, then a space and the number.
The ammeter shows A 130
